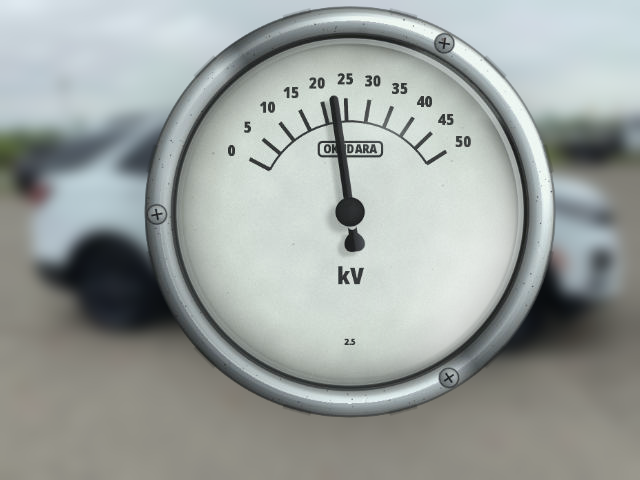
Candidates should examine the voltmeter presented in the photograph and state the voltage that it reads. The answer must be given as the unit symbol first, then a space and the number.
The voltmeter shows kV 22.5
